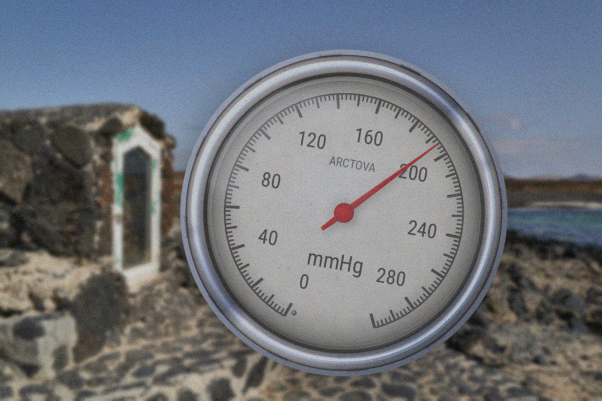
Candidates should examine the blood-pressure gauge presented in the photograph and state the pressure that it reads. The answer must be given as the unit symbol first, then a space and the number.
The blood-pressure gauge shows mmHg 194
